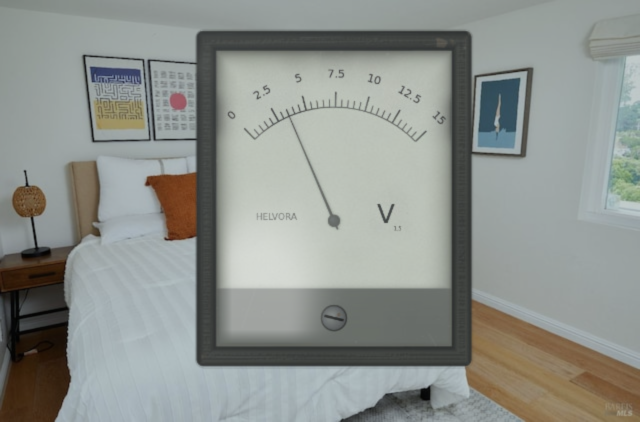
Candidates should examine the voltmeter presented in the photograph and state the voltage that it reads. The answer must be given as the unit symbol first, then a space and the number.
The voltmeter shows V 3.5
